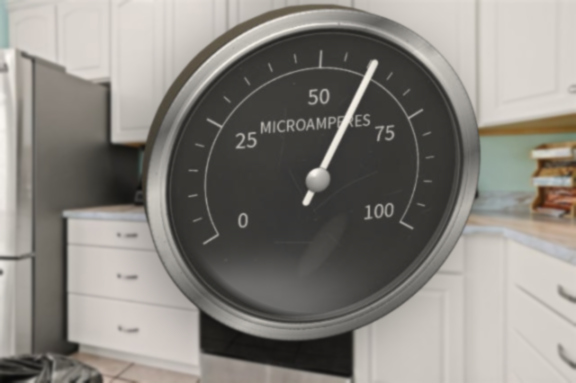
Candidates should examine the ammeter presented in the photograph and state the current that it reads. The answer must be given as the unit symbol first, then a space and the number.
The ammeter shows µA 60
